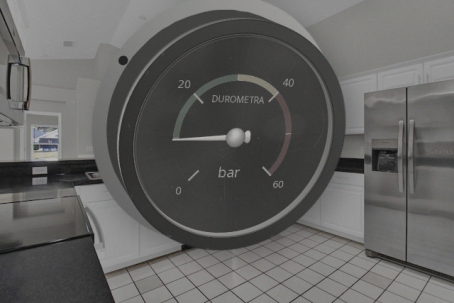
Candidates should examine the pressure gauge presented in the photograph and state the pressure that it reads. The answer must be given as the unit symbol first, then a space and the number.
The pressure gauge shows bar 10
